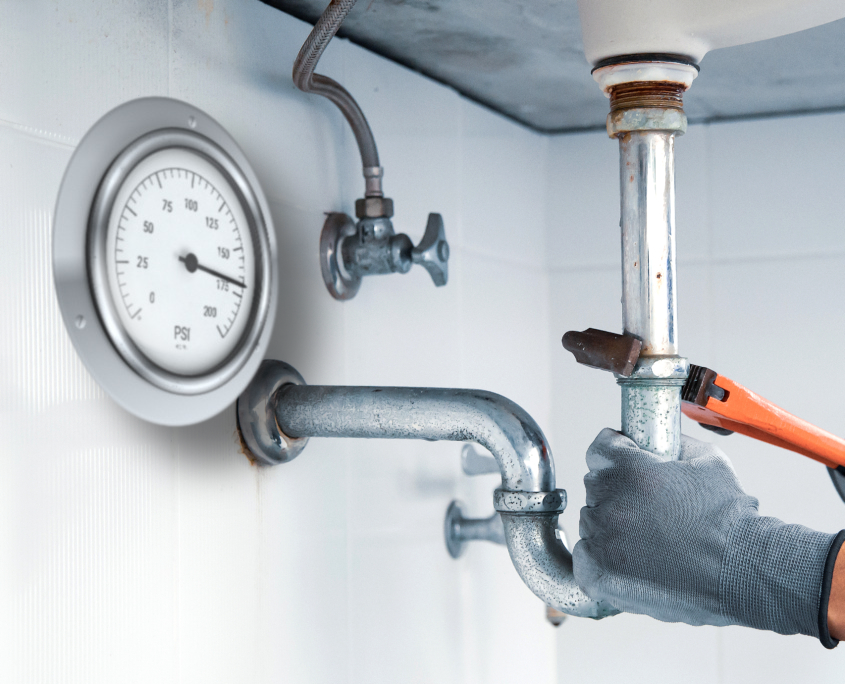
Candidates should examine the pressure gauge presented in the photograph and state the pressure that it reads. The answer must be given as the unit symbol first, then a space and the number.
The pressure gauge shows psi 170
